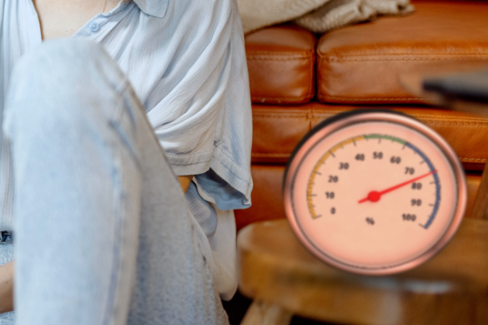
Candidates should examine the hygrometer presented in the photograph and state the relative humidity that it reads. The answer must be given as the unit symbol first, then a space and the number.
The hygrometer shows % 75
